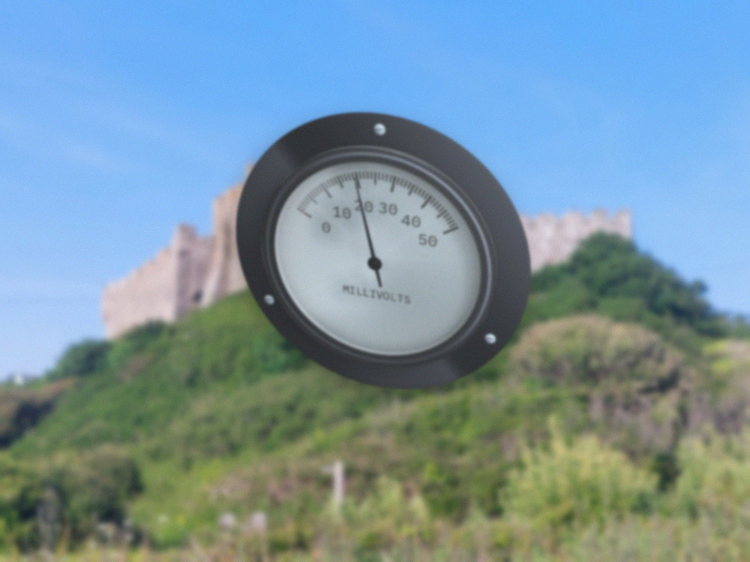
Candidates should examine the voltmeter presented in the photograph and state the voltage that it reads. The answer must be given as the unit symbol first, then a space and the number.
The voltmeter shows mV 20
